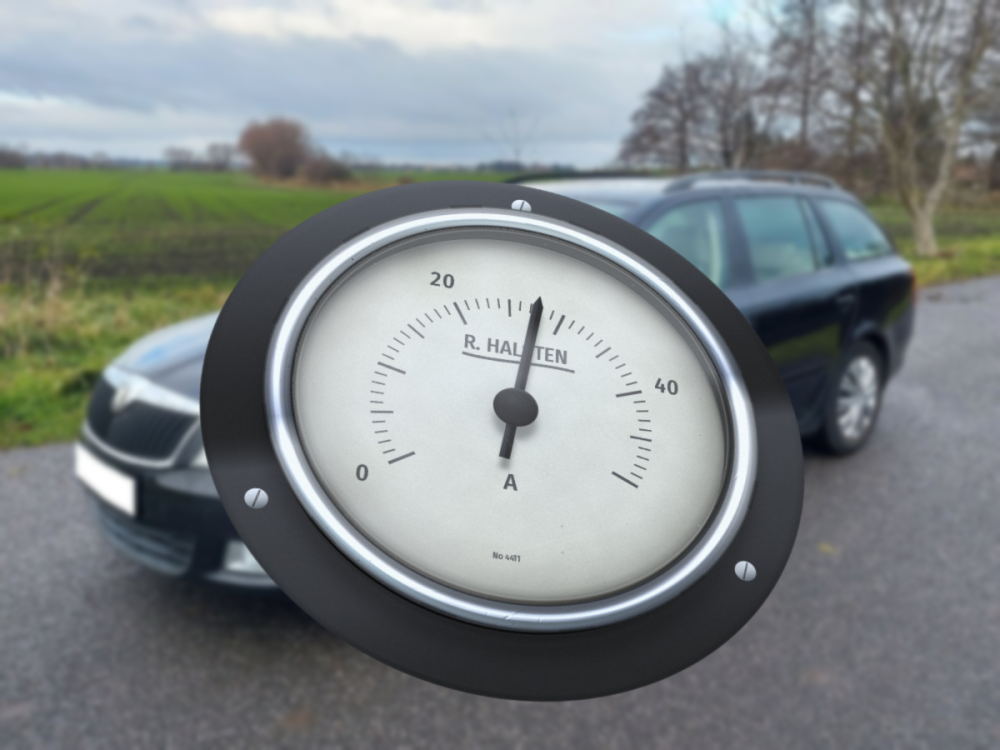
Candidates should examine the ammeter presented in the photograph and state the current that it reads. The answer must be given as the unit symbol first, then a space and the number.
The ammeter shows A 27.5
